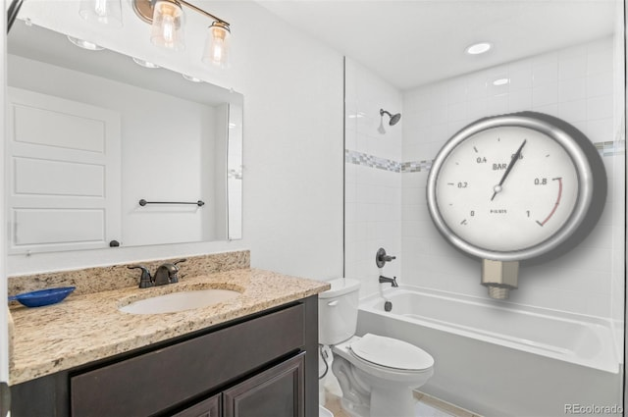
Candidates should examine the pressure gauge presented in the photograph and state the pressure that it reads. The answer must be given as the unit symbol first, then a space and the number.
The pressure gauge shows bar 0.6
